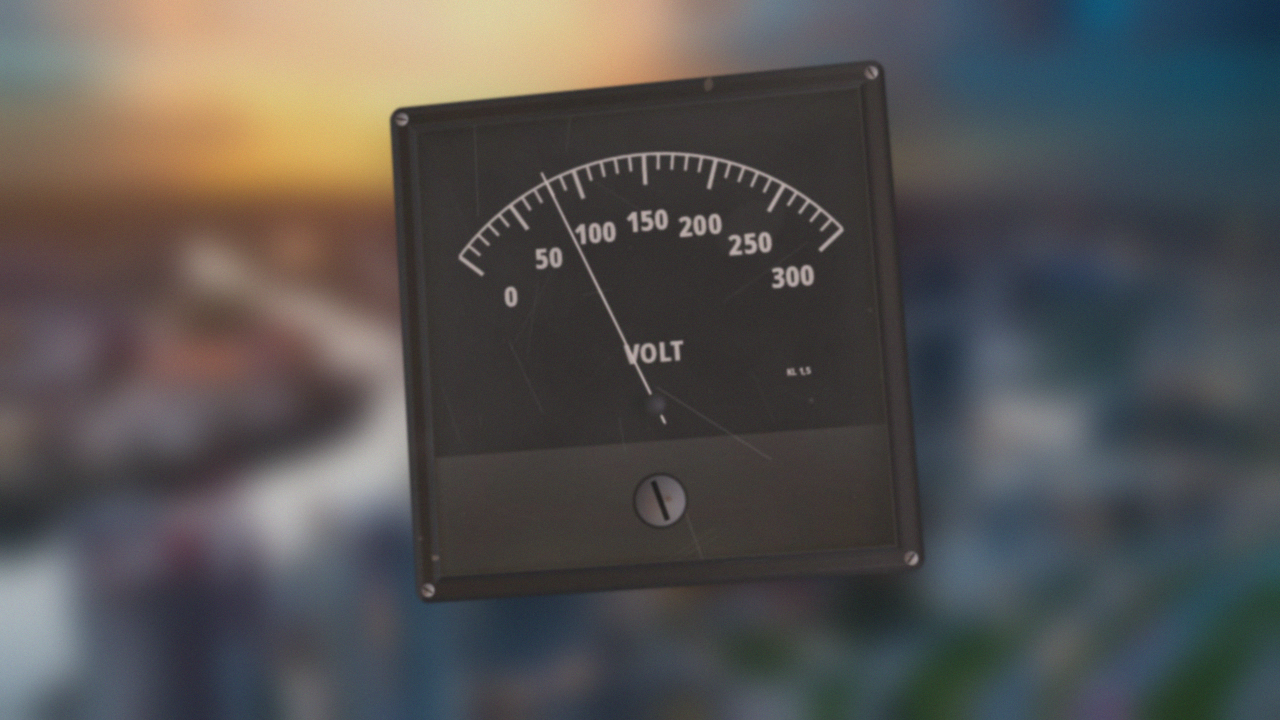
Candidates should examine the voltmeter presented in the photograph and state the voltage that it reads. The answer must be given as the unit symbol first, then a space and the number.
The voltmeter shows V 80
